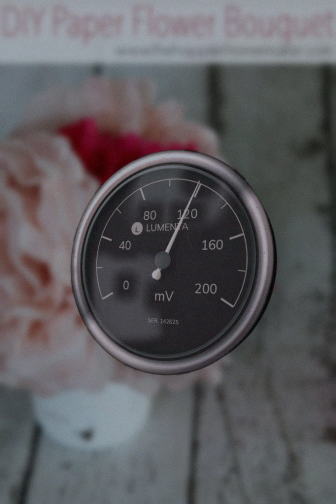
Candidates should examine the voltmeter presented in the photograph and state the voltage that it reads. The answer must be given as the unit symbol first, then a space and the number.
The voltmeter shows mV 120
